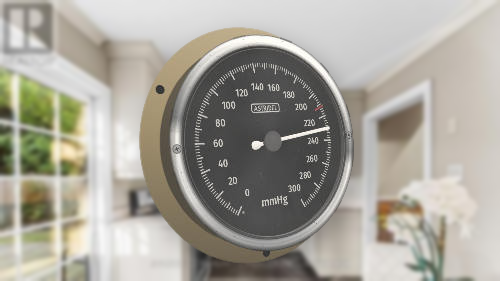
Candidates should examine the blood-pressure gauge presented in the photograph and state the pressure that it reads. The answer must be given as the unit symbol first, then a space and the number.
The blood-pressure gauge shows mmHg 230
